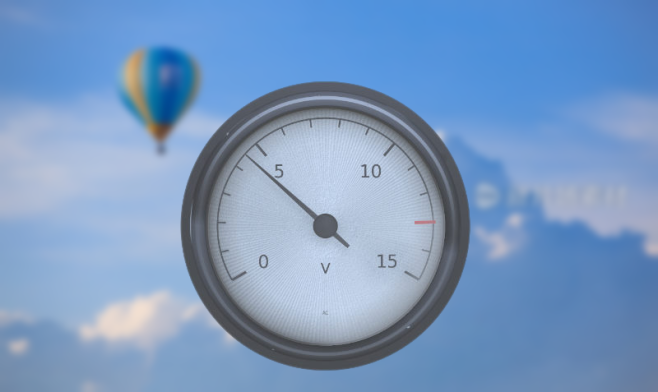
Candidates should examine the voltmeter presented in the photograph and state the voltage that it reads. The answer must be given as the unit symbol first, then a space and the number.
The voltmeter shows V 4.5
